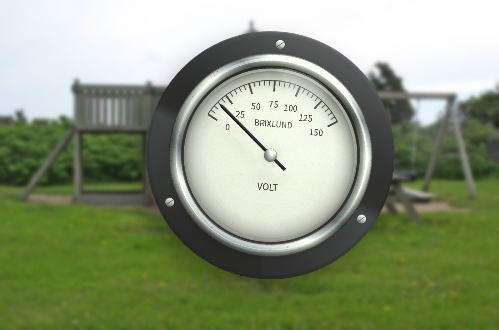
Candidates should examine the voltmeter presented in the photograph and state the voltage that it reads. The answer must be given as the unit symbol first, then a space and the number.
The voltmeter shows V 15
